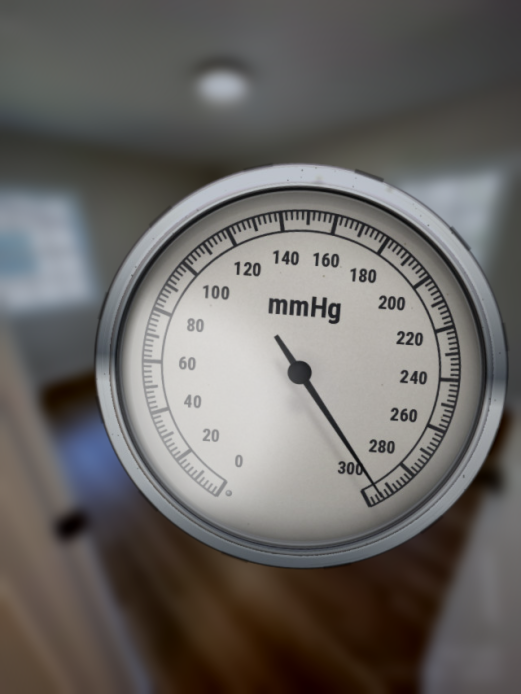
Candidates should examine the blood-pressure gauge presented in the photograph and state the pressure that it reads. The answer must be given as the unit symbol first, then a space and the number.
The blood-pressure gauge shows mmHg 294
